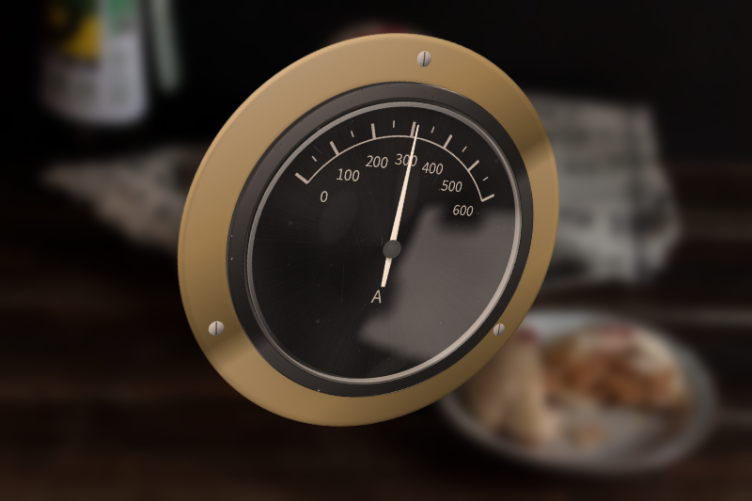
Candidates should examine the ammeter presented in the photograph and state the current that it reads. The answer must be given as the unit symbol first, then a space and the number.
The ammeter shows A 300
